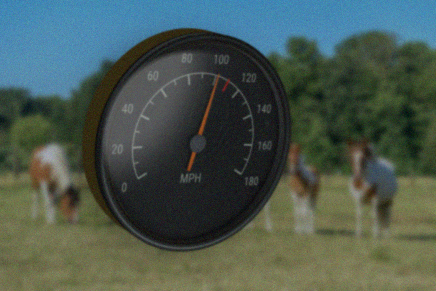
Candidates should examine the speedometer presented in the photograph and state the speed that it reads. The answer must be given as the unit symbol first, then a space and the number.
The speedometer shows mph 100
